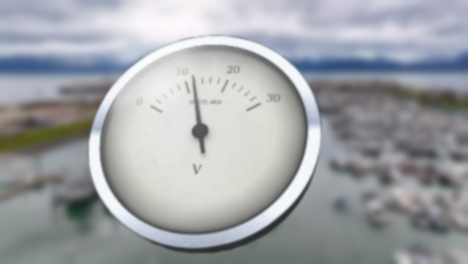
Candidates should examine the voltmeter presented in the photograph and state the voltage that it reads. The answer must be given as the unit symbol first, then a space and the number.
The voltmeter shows V 12
